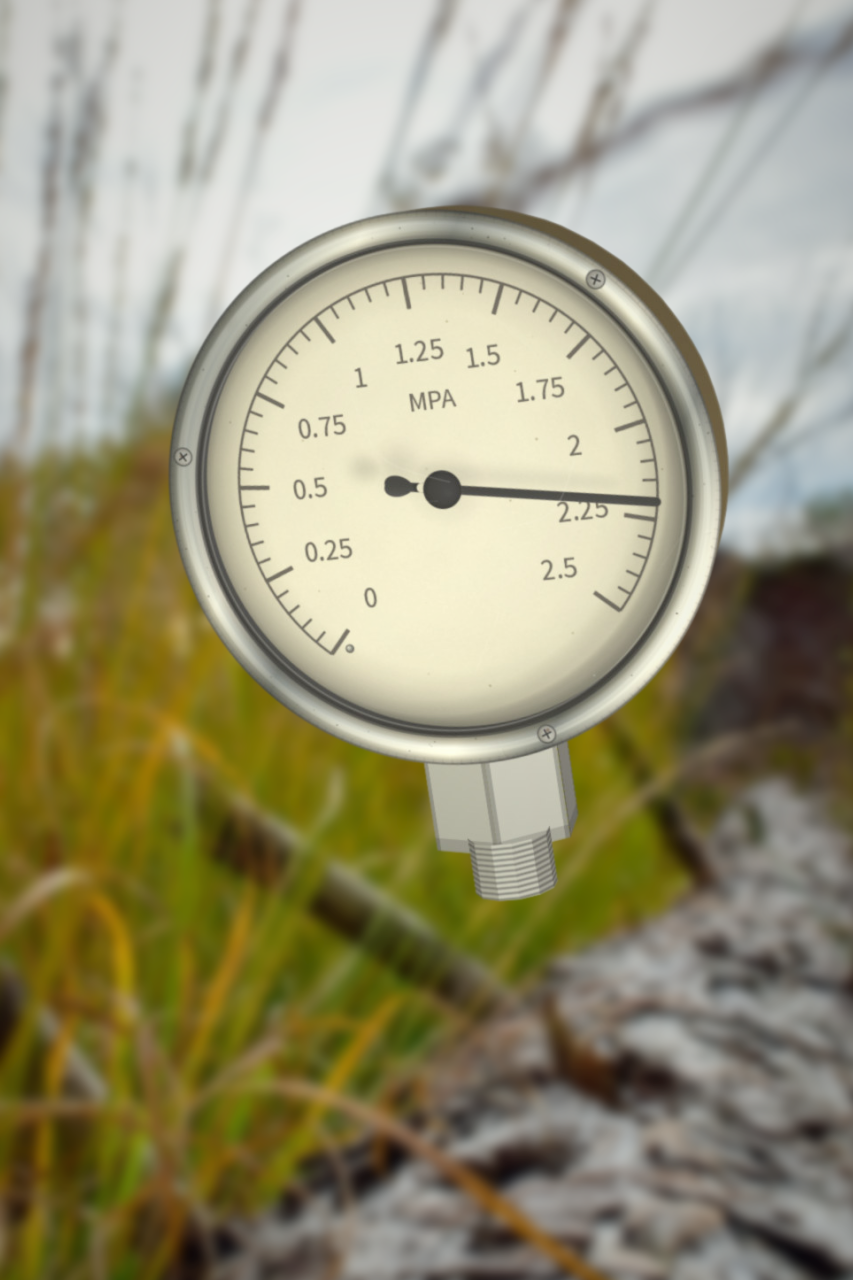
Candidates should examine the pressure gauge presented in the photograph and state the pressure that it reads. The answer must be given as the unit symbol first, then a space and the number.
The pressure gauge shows MPa 2.2
